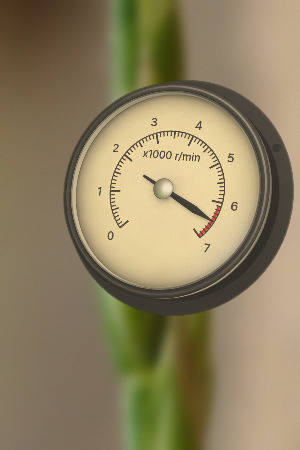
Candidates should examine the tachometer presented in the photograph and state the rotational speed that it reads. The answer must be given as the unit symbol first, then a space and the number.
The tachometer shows rpm 6500
